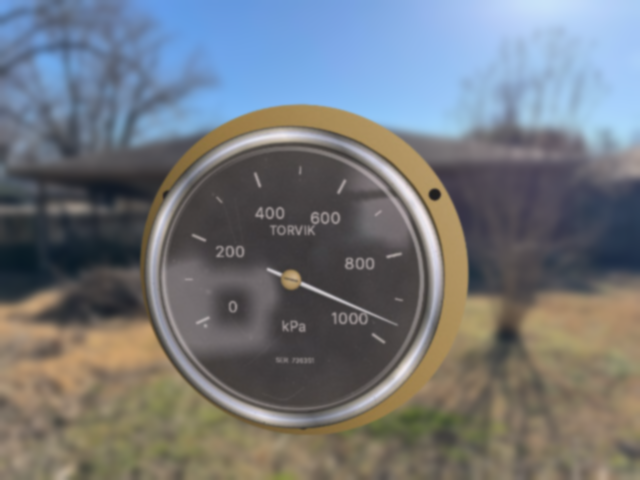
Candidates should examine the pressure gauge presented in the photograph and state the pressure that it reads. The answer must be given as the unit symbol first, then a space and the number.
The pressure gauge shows kPa 950
